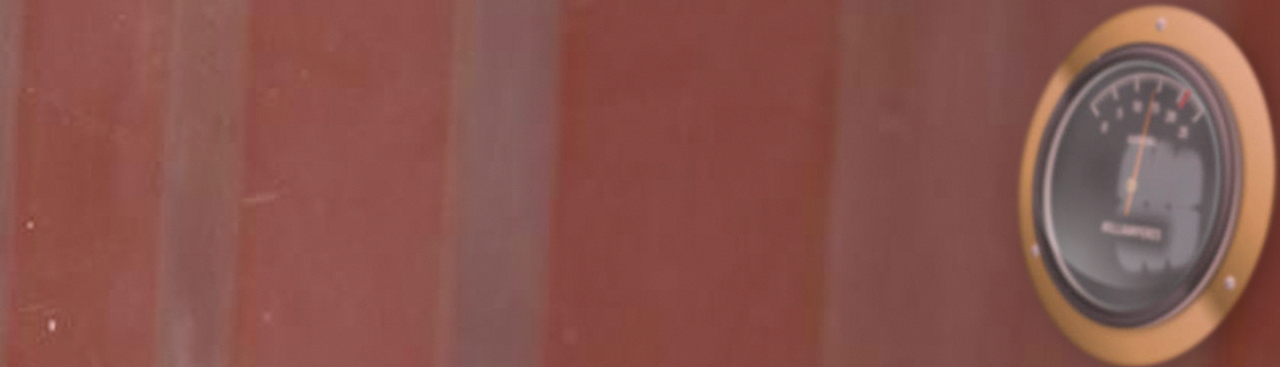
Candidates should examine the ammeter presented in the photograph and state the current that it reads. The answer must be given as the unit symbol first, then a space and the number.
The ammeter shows mA 15
